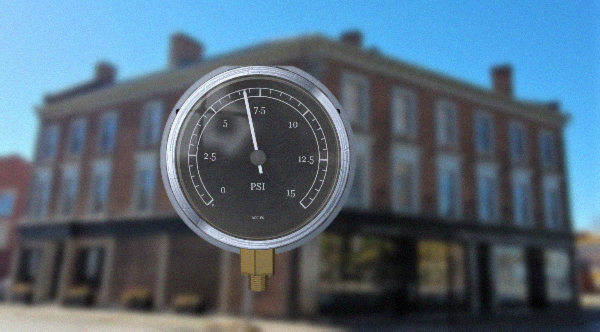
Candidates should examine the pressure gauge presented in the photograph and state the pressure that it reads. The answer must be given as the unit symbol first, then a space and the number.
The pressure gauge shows psi 6.75
